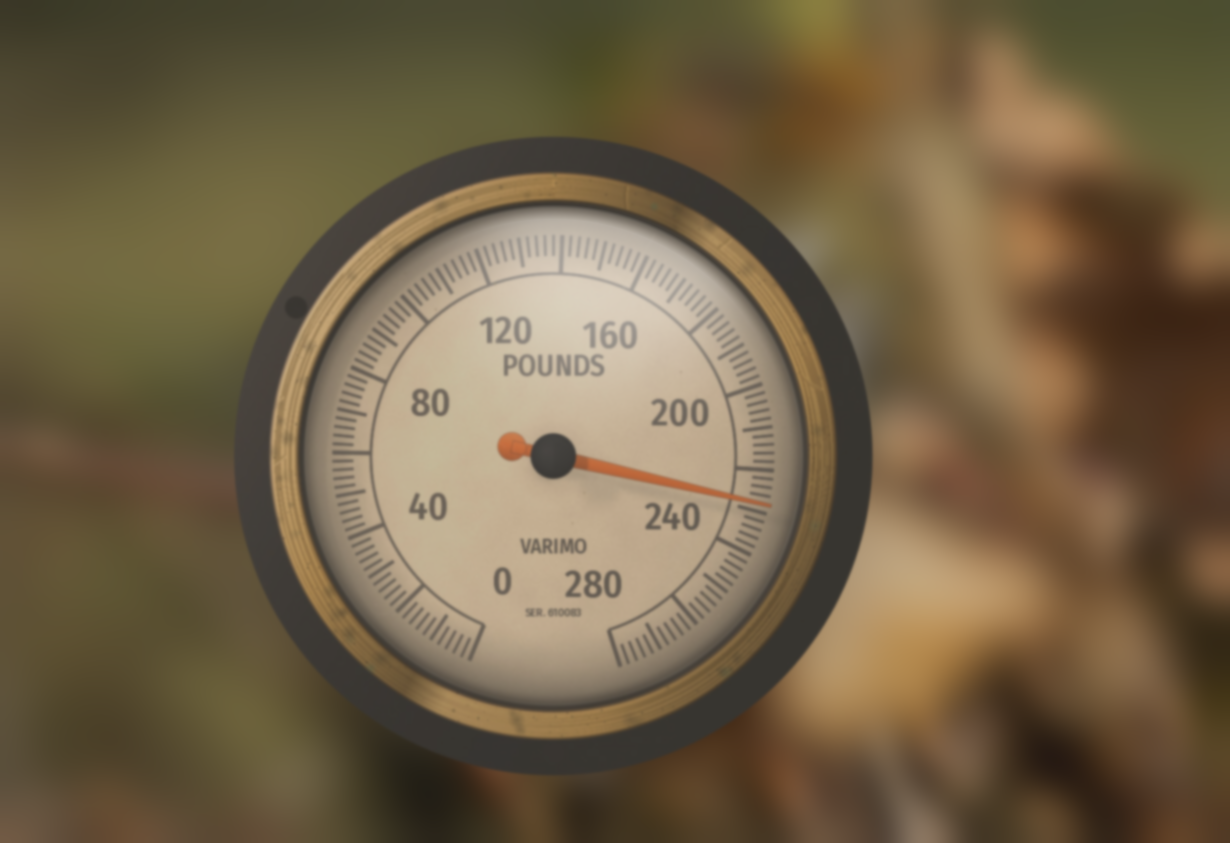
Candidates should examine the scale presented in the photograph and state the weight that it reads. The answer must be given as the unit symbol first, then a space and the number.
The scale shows lb 228
